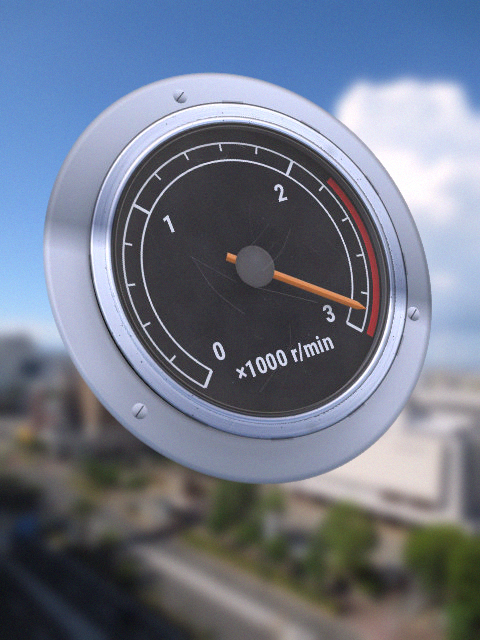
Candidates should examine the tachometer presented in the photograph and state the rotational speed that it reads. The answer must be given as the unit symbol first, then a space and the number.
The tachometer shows rpm 2900
